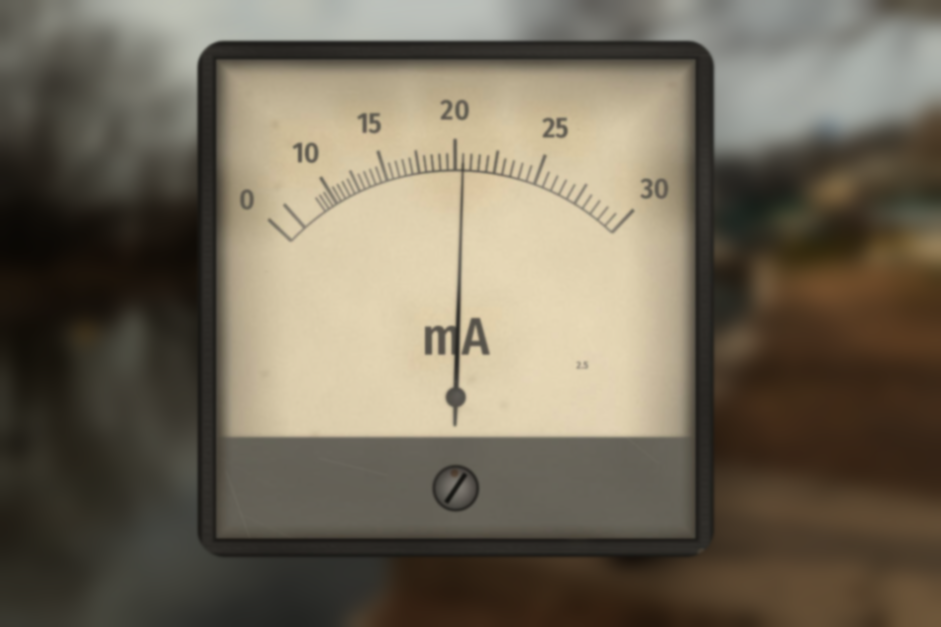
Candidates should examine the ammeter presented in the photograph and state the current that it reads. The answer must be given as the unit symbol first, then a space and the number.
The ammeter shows mA 20.5
